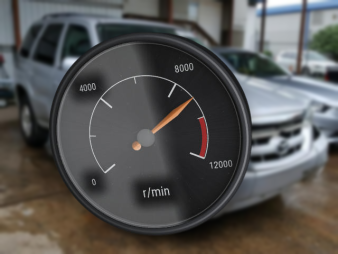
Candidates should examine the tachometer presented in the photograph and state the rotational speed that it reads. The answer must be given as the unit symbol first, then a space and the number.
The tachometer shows rpm 9000
